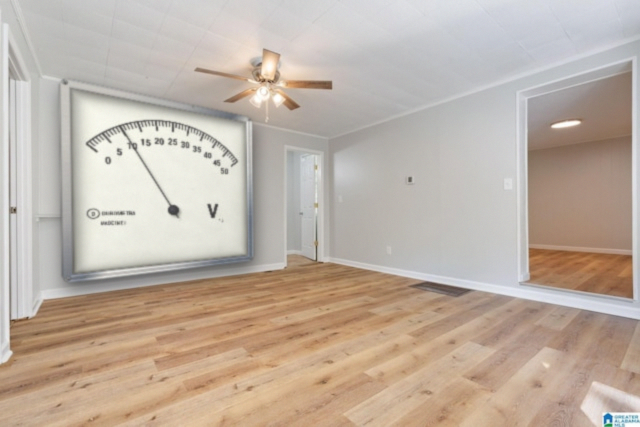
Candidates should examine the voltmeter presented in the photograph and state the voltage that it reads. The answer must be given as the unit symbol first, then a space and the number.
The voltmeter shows V 10
